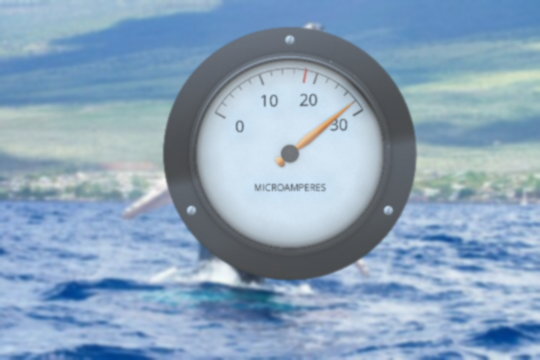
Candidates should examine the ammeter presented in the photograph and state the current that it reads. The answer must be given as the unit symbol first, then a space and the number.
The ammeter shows µA 28
